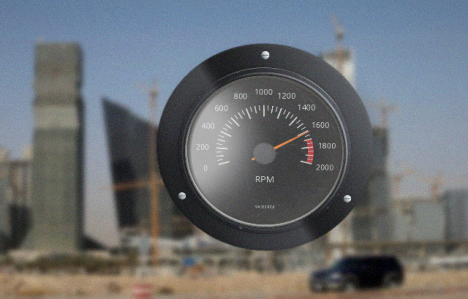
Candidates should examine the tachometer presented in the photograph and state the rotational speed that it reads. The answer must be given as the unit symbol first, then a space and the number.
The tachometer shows rpm 1600
